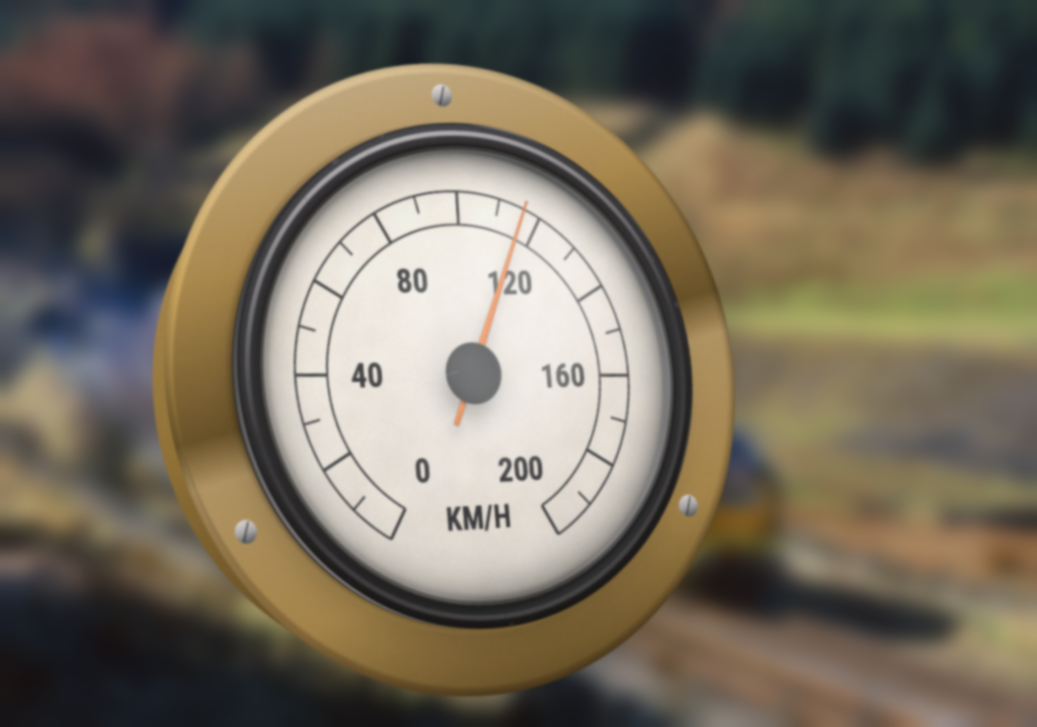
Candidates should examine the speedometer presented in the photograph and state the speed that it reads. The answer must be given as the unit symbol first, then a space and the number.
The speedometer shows km/h 115
